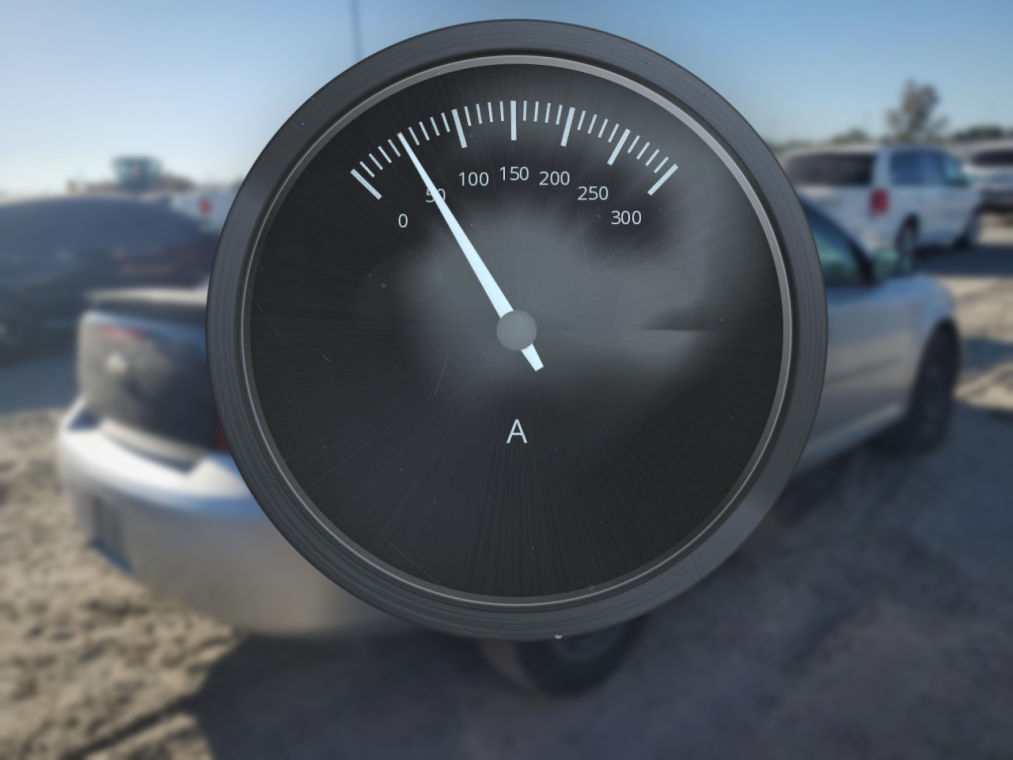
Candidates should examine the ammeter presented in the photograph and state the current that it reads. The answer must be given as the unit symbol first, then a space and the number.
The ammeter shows A 50
